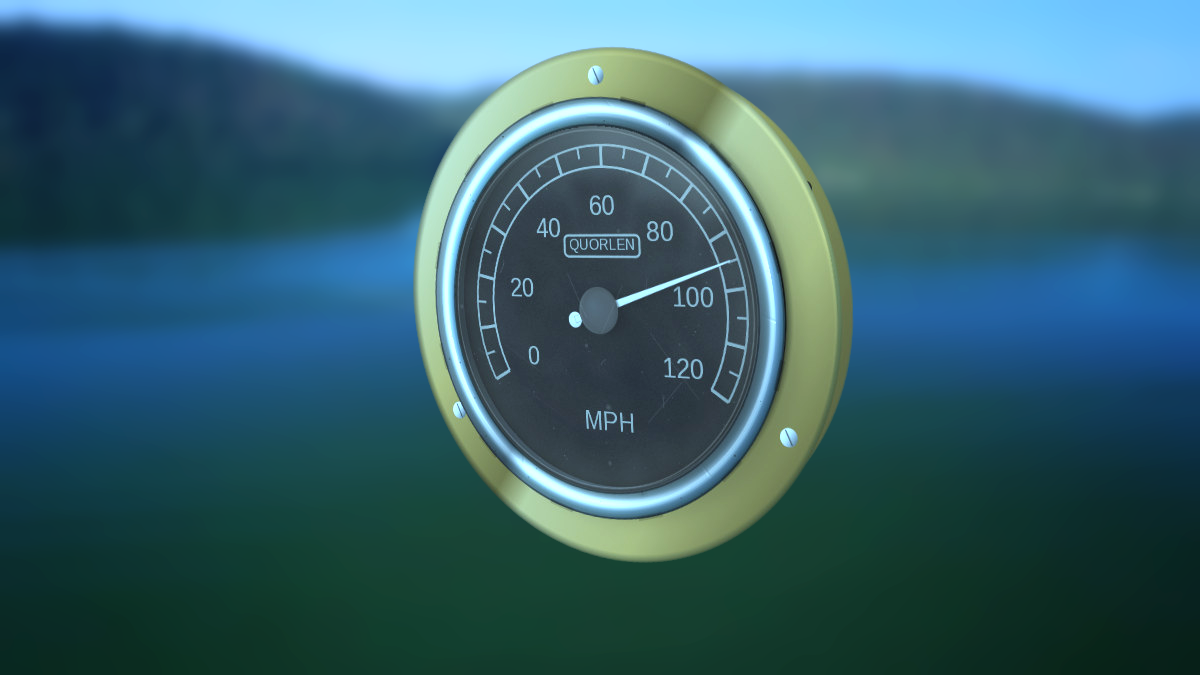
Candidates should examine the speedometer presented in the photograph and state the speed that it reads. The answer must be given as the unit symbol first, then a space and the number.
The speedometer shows mph 95
